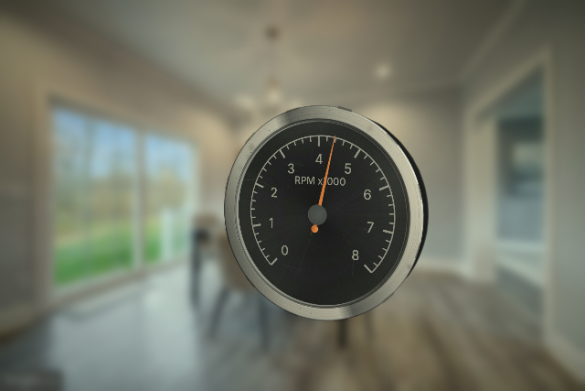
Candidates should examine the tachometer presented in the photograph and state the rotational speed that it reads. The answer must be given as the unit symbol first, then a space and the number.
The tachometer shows rpm 4400
